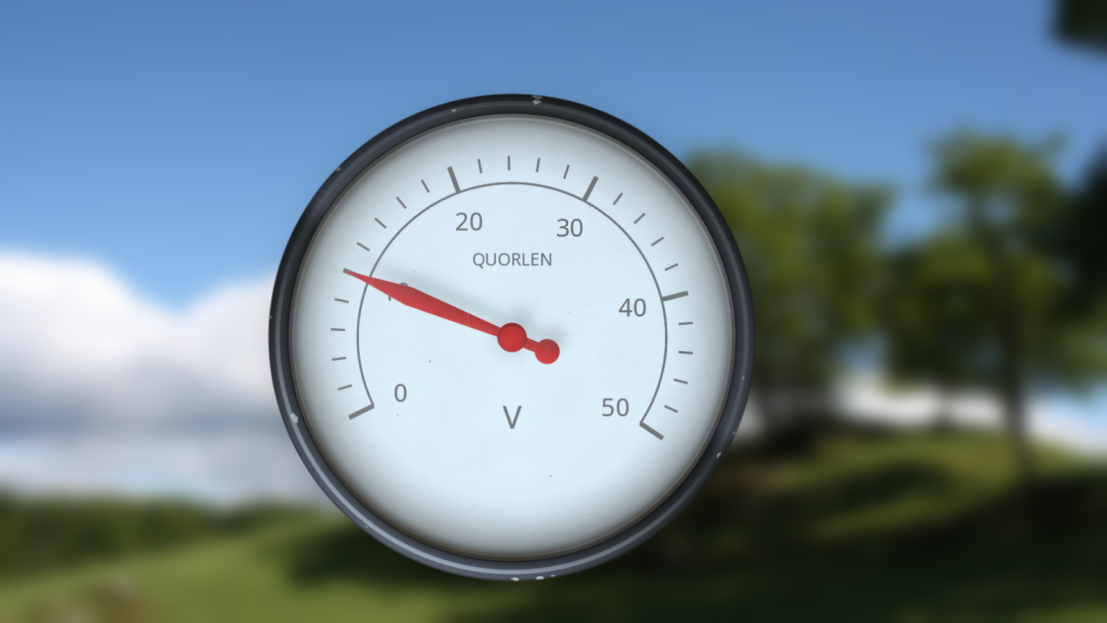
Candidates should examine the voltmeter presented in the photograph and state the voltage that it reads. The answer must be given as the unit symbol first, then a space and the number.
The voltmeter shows V 10
